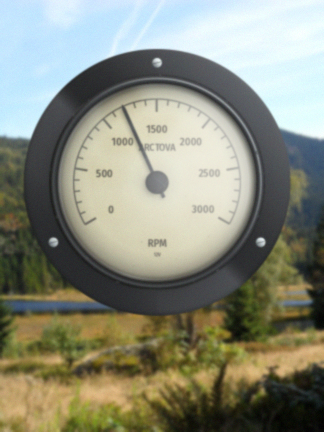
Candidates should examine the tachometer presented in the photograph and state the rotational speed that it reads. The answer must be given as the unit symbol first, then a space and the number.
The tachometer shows rpm 1200
